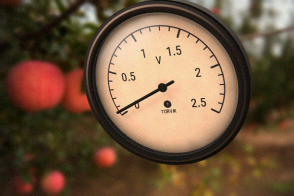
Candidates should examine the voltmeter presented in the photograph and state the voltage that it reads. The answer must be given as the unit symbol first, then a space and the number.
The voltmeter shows V 0.05
